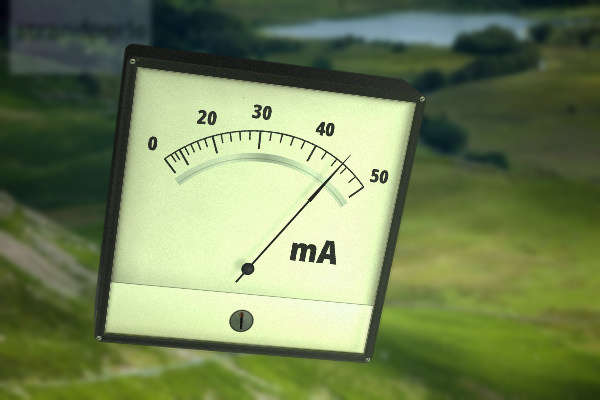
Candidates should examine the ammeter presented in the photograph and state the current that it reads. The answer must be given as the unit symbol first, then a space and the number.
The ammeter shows mA 45
